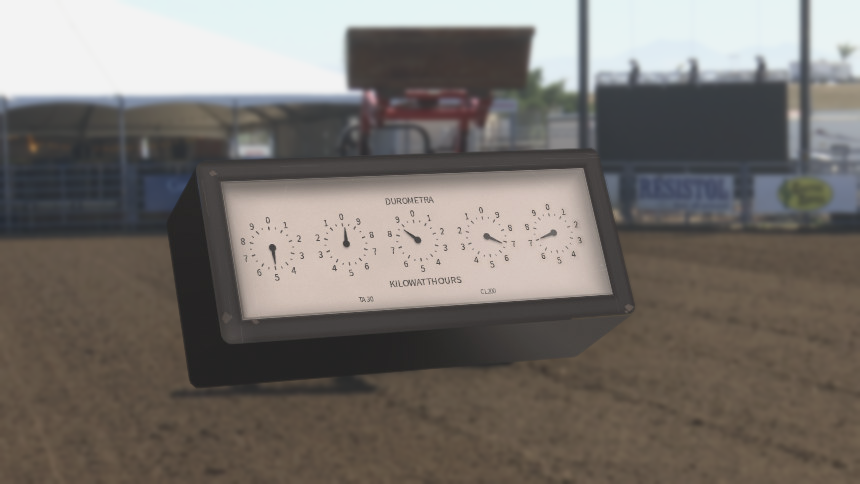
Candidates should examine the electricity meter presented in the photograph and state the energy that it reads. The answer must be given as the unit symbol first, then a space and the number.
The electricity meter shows kWh 49867
